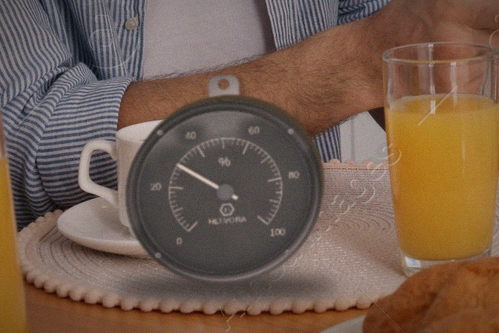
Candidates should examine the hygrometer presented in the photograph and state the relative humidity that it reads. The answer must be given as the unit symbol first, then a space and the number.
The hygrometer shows % 30
